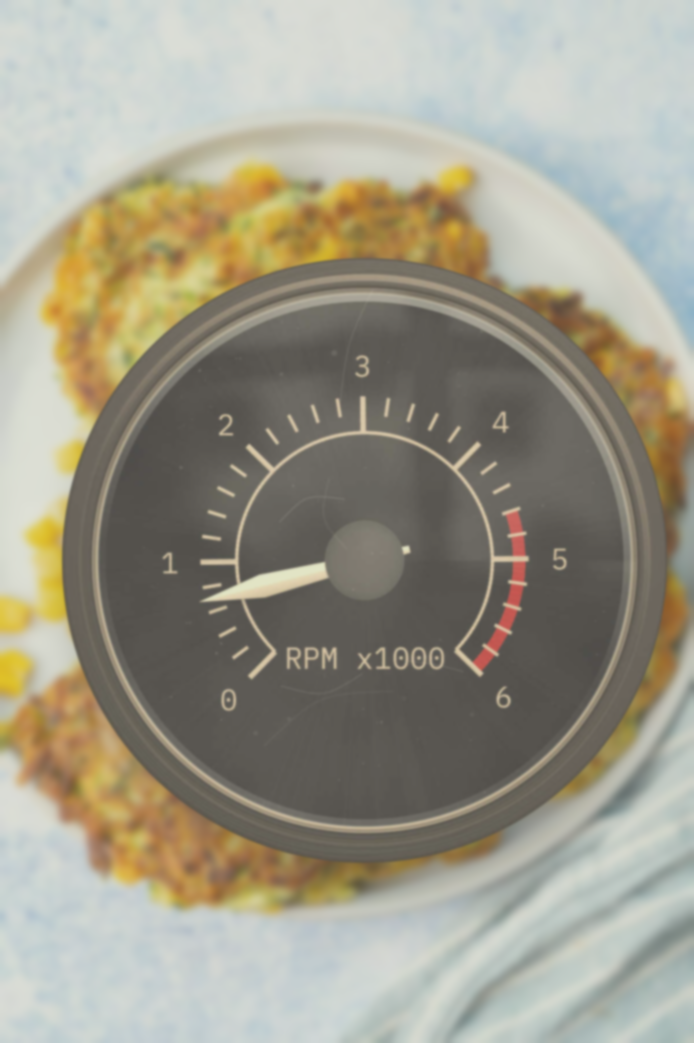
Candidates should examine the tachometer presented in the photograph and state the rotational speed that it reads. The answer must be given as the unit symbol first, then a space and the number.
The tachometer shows rpm 700
